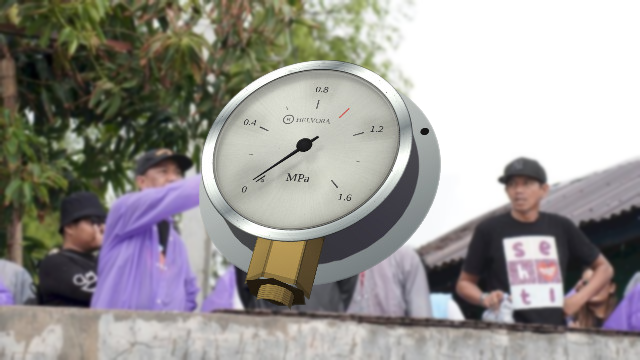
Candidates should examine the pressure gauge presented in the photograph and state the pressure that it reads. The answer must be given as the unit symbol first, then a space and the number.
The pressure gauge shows MPa 0
